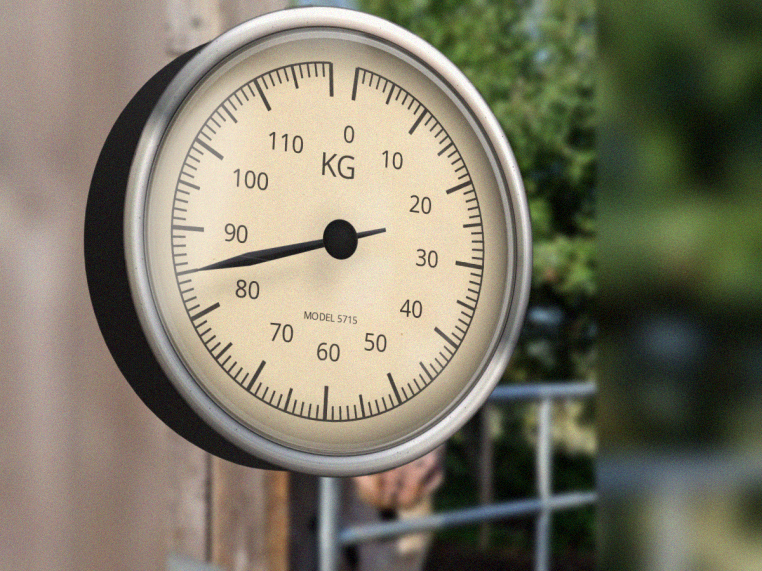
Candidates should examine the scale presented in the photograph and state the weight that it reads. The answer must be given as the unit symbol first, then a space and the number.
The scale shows kg 85
